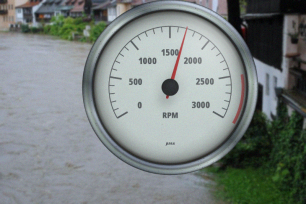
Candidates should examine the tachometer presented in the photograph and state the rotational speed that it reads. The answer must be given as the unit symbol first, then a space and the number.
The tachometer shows rpm 1700
